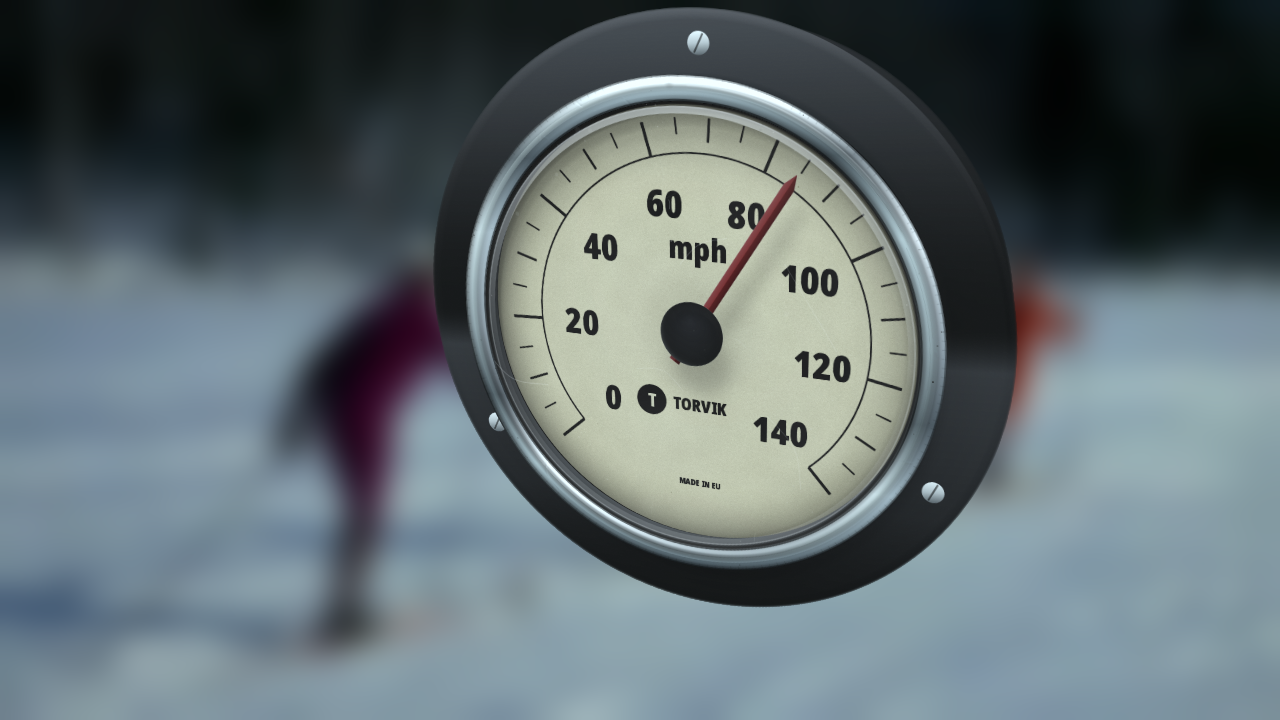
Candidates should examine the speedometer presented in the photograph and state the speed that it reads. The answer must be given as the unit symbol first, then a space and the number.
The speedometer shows mph 85
